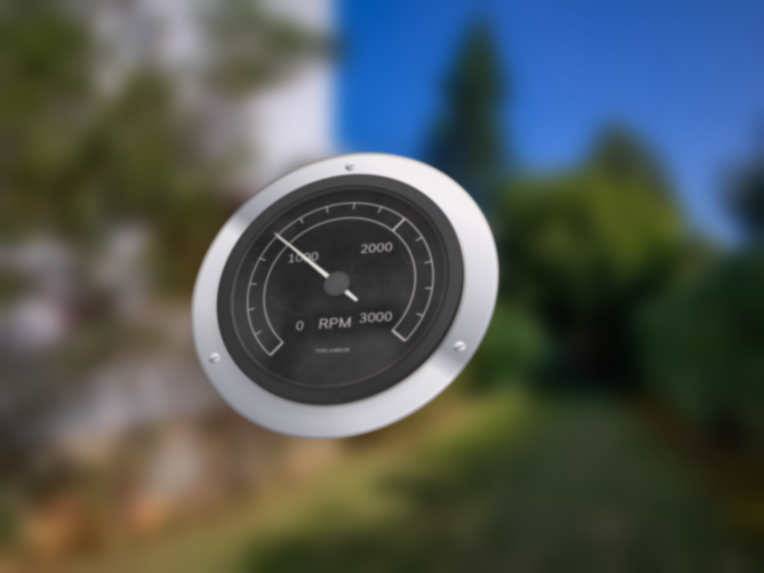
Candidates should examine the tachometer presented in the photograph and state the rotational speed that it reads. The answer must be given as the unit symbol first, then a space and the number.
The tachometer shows rpm 1000
